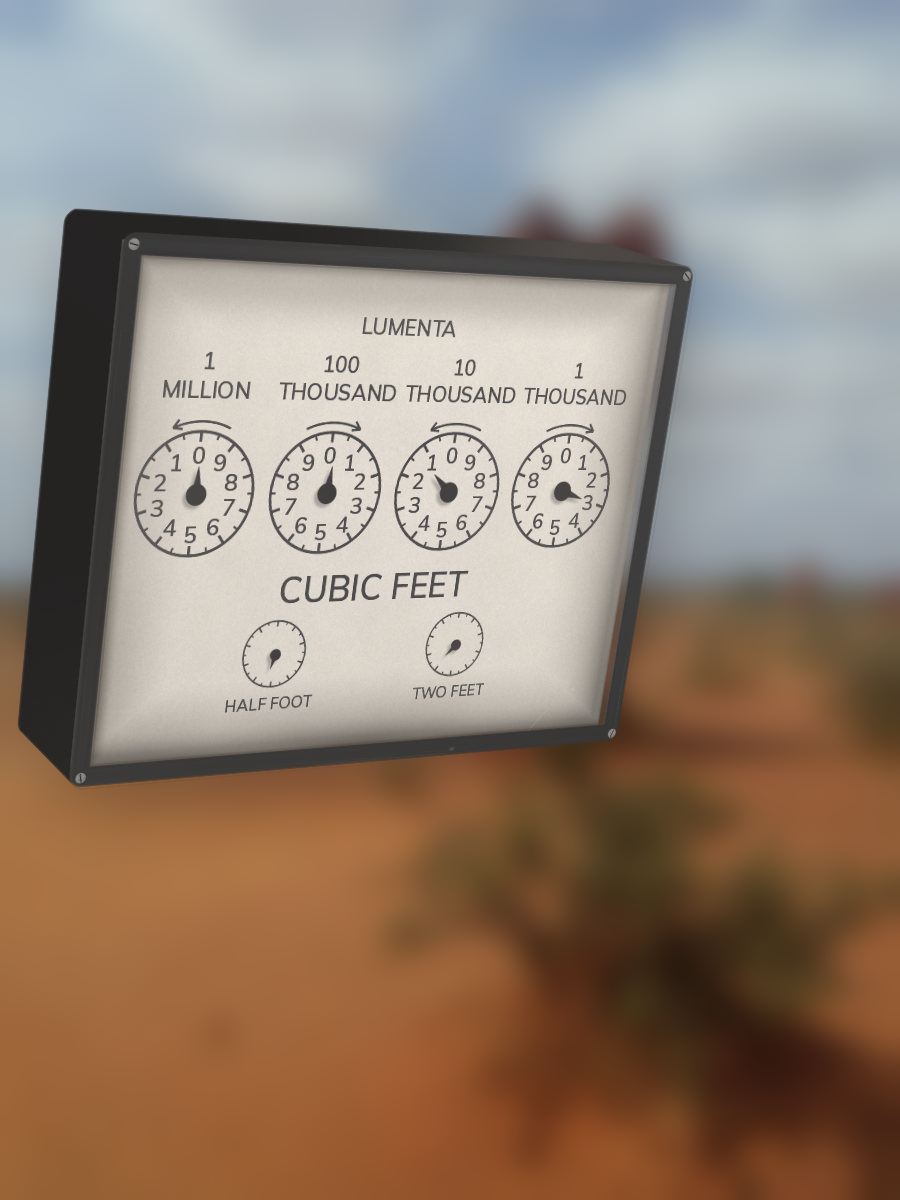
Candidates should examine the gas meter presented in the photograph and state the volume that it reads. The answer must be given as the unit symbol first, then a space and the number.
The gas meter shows ft³ 1300
